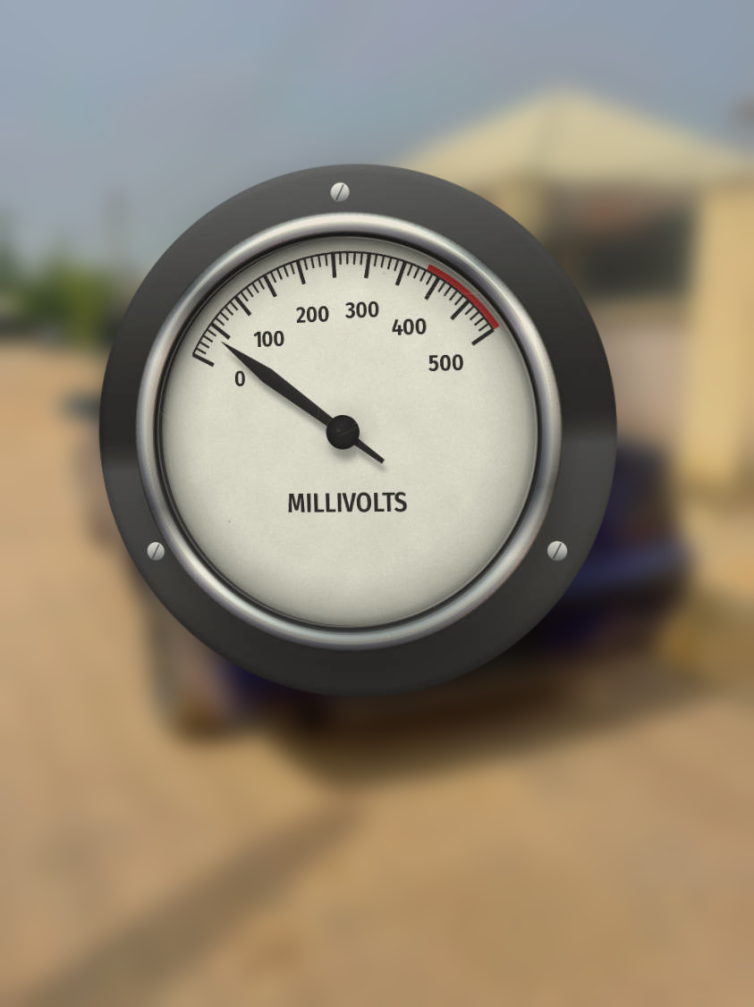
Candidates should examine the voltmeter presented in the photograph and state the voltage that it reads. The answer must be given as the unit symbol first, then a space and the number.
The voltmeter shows mV 40
